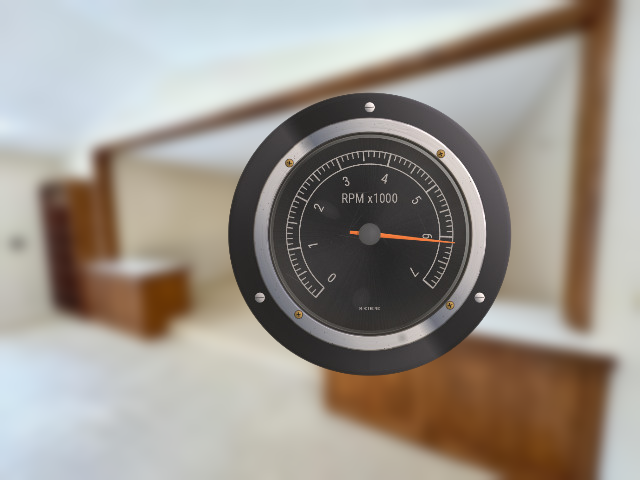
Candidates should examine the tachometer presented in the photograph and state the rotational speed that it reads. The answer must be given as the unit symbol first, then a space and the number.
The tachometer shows rpm 6100
